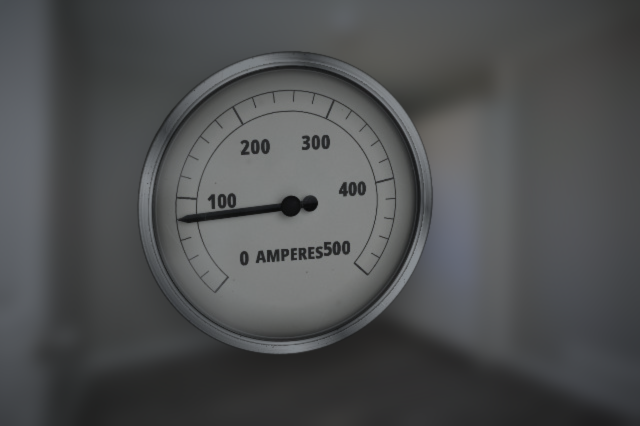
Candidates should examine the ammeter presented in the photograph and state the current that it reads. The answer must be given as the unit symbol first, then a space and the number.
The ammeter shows A 80
